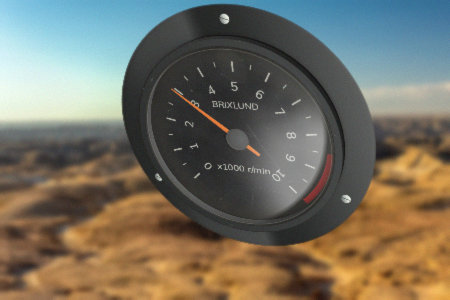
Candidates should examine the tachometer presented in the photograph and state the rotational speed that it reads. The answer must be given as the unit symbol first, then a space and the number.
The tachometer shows rpm 3000
